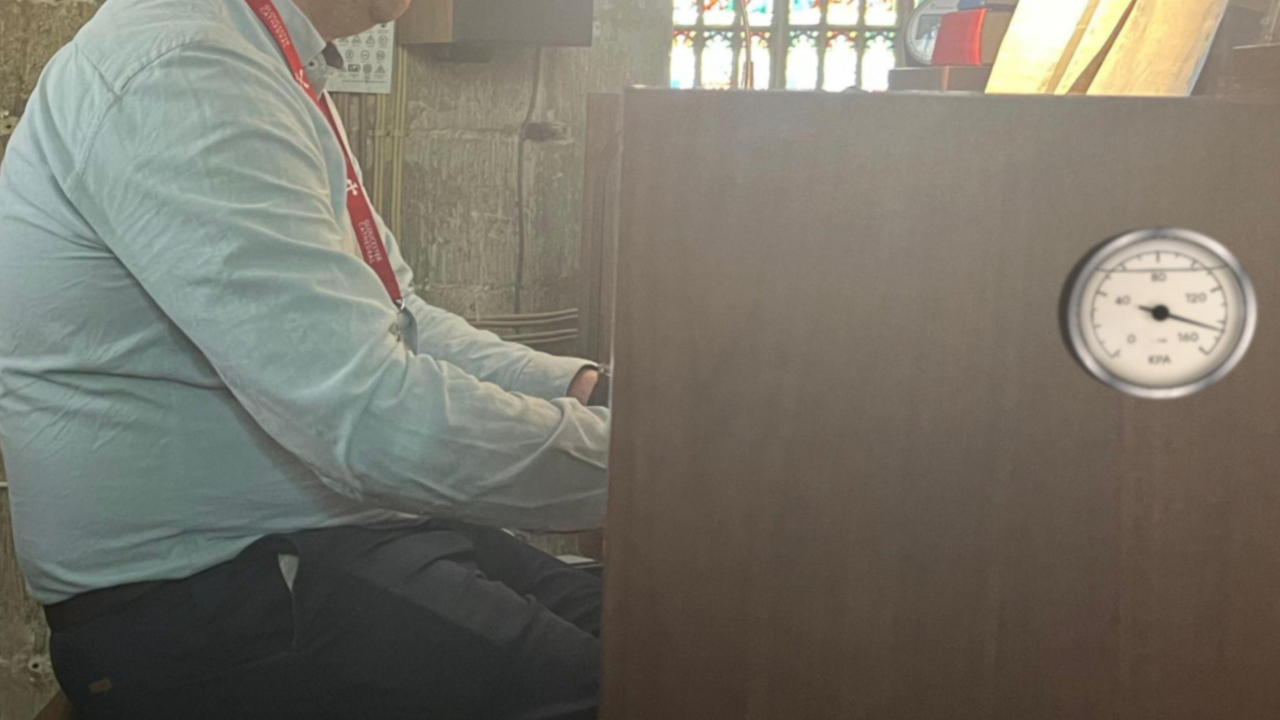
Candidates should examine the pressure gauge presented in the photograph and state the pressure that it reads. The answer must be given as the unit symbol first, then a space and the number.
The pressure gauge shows kPa 145
